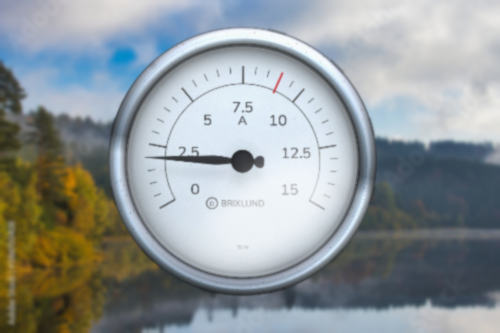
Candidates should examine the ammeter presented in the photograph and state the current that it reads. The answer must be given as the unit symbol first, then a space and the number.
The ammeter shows A 2
